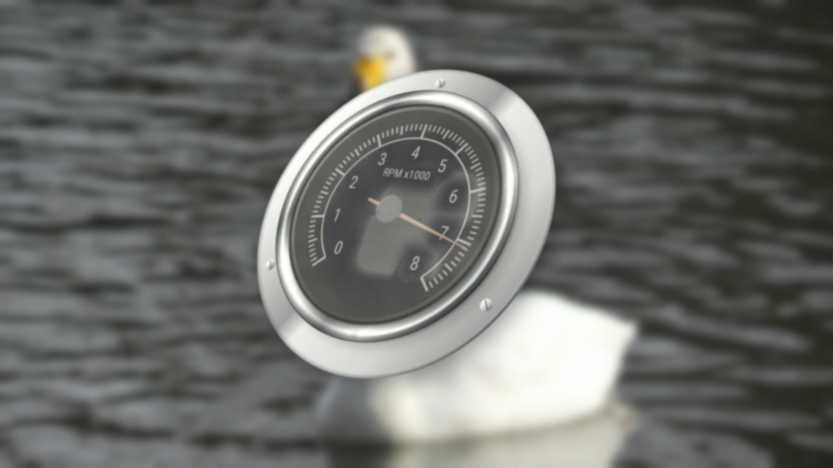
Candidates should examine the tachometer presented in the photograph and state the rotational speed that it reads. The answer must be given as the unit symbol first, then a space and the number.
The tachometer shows rpm 7100
